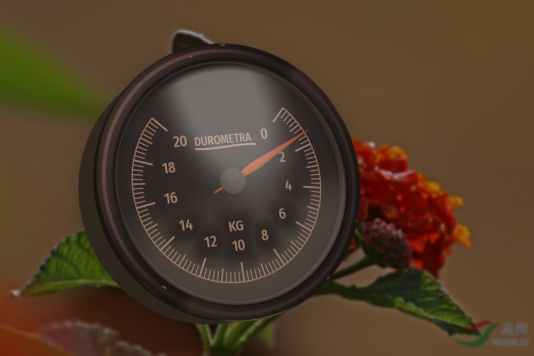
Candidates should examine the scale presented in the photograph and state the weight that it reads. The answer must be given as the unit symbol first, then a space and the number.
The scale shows kg 1.4
